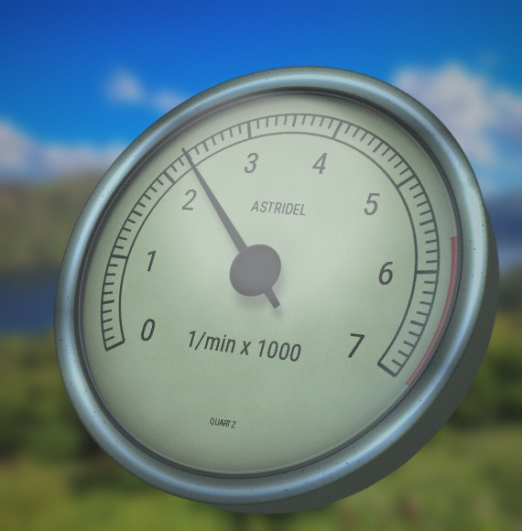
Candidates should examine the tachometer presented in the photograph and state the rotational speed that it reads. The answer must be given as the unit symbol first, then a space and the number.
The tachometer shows rpm 2300
